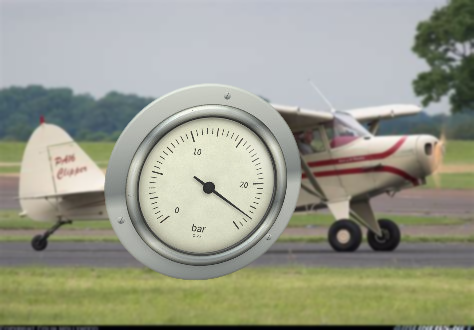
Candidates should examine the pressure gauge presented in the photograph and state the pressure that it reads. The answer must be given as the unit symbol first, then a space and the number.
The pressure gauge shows bar 23.5
